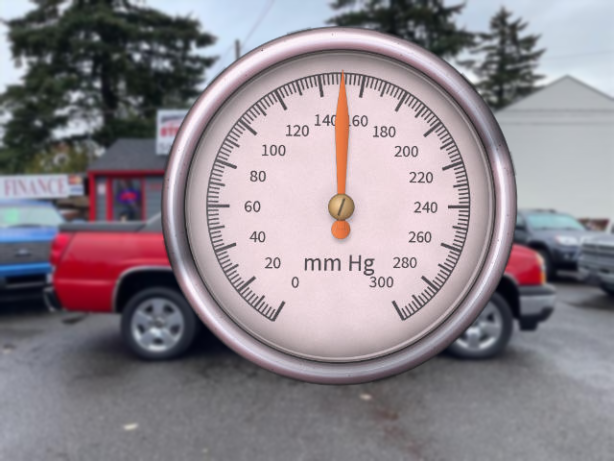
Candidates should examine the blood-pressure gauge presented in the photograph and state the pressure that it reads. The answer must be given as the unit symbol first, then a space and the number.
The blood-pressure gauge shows mmHg 150
